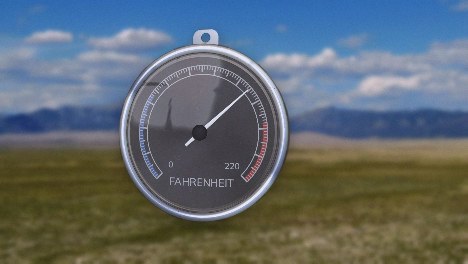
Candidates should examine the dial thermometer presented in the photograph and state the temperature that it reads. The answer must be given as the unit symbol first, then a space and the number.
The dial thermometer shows °F 150
